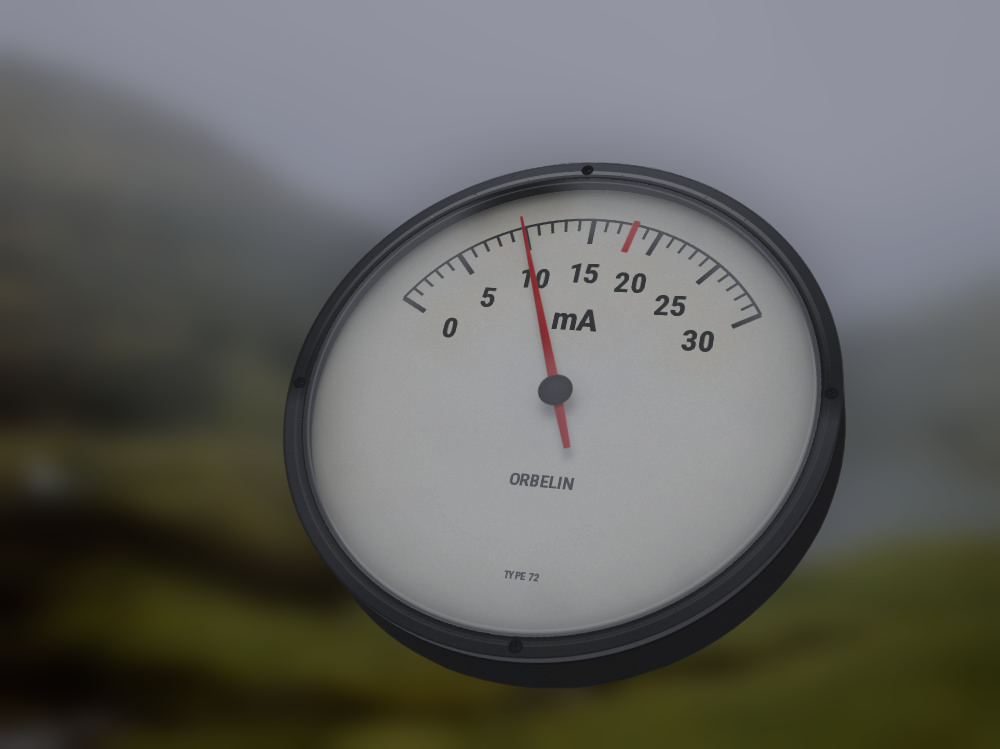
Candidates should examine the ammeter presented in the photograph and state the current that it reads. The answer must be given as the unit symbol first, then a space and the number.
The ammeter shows mA 10
